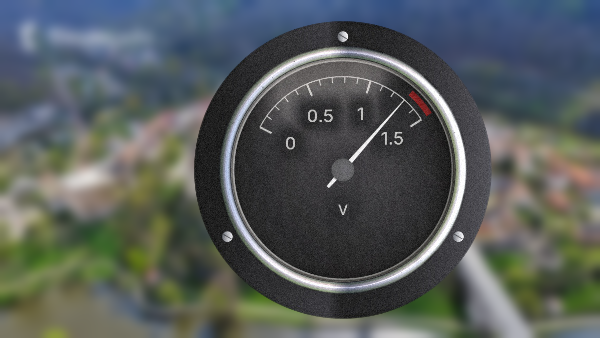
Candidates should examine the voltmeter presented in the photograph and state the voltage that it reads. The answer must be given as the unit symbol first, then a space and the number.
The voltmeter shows V 1.3
